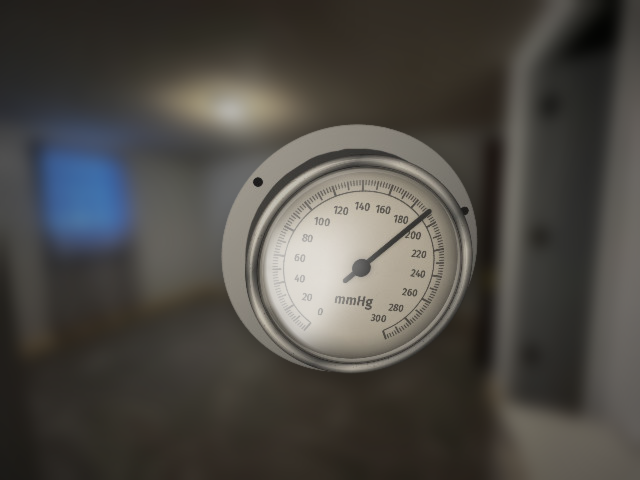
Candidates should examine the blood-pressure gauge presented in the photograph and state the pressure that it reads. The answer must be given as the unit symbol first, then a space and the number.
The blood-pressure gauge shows mmHg 190
